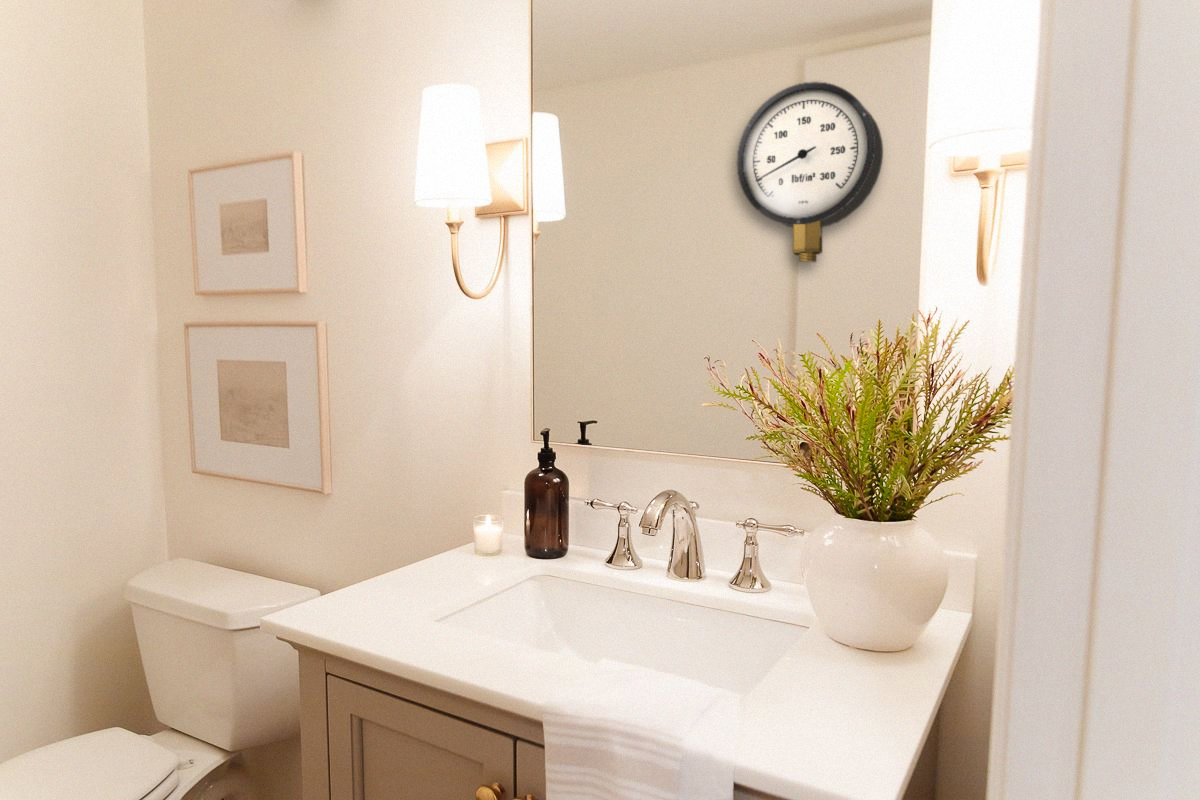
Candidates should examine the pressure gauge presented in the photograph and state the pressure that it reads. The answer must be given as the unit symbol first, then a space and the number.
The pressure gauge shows psi 25
